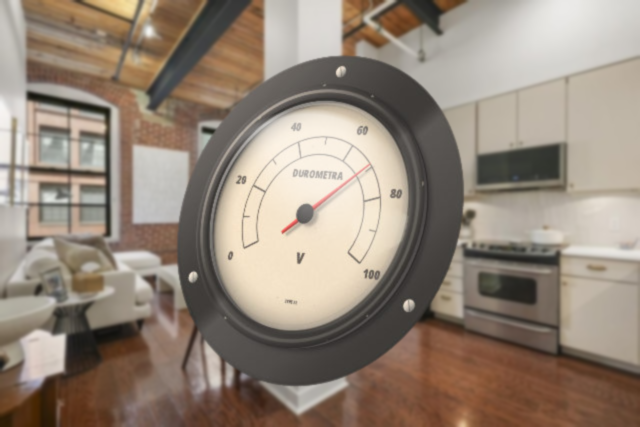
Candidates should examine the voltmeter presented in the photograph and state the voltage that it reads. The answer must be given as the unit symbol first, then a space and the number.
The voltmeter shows V 70
